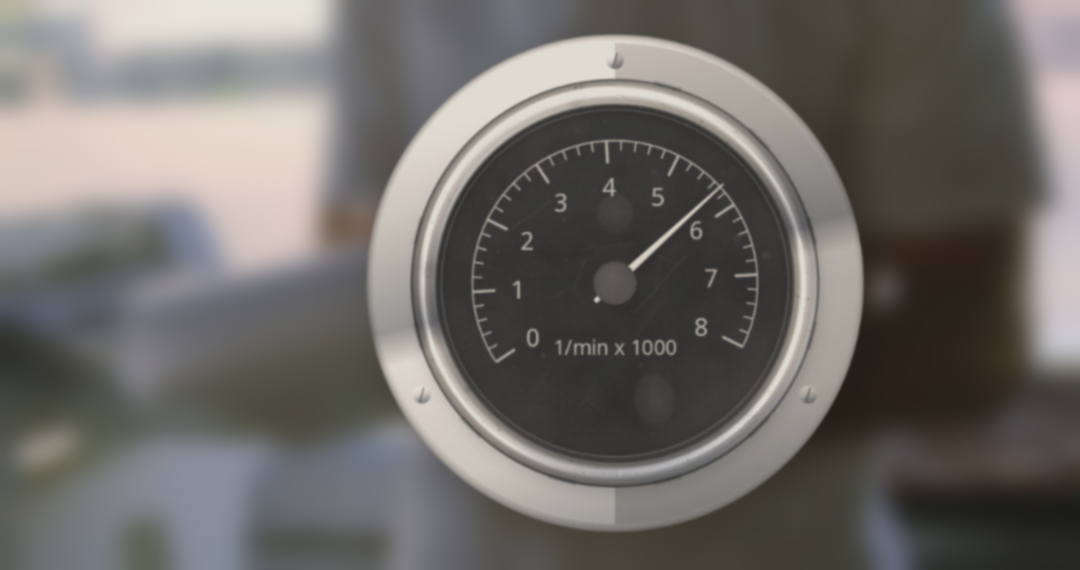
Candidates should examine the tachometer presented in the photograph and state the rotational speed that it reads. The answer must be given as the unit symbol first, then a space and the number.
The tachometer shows rpm 5700
